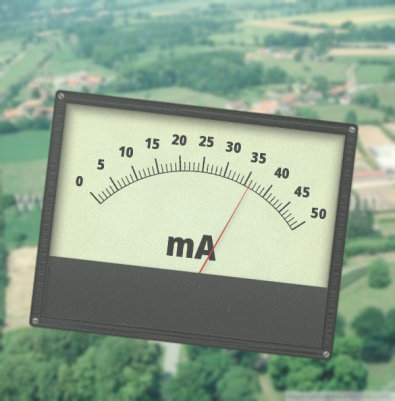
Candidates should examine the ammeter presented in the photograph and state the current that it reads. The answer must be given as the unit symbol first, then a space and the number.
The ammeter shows mA 36
